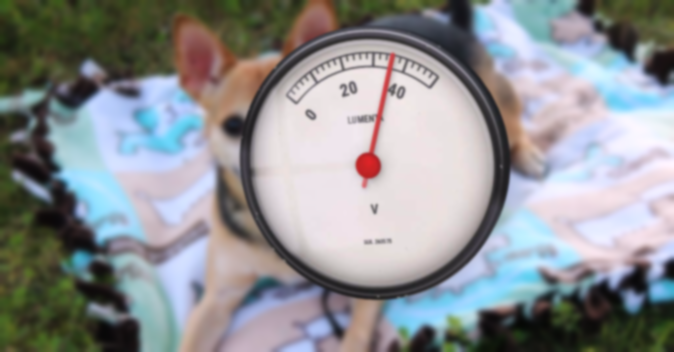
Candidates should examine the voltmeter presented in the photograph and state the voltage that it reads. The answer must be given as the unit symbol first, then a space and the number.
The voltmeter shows V 36
